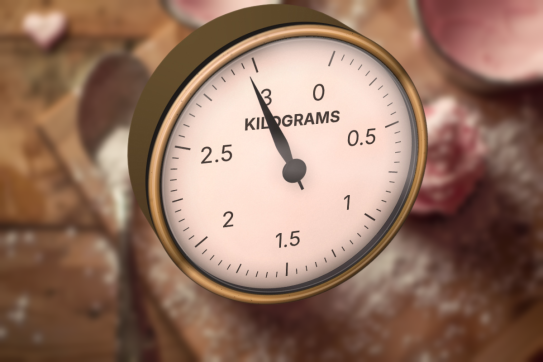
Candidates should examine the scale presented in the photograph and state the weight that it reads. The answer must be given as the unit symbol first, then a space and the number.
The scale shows kg 2.95
